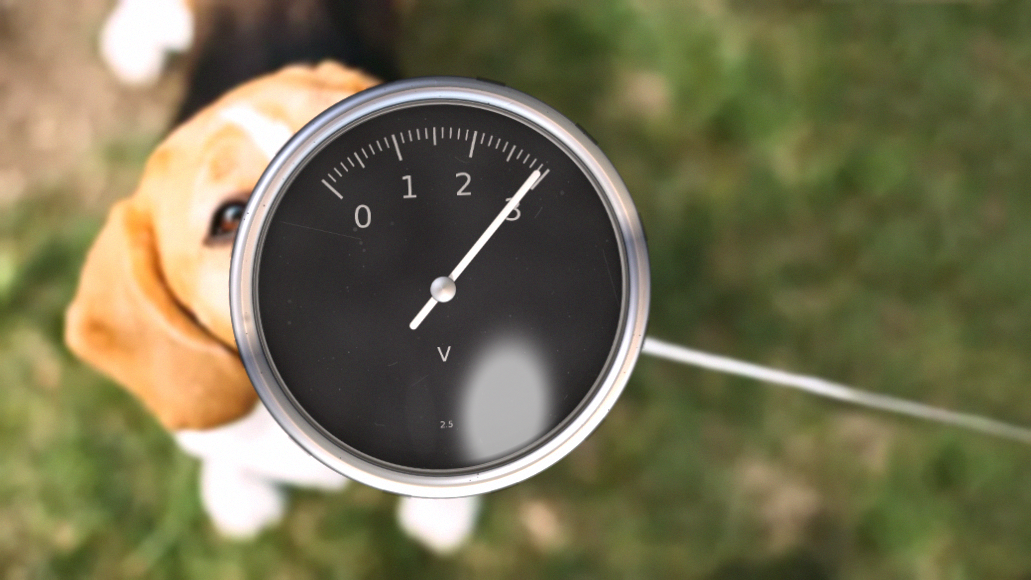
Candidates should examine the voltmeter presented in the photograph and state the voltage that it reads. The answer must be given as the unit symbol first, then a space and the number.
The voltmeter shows V 2.9
